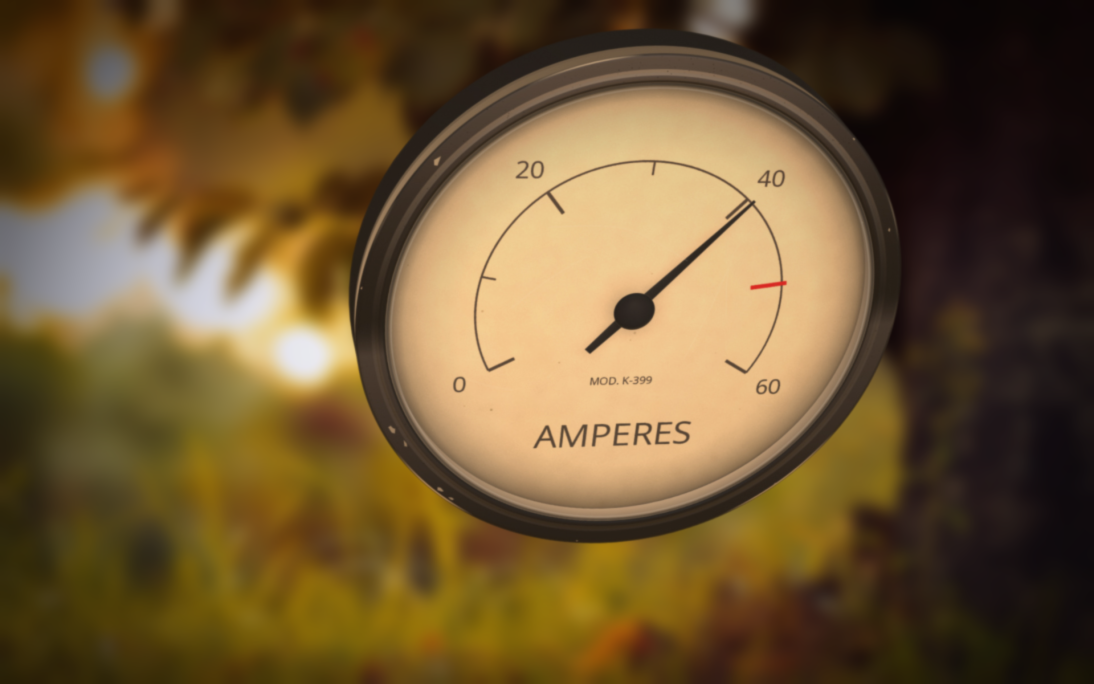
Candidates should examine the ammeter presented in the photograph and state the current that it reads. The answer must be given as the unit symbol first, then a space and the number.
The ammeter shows A 40
